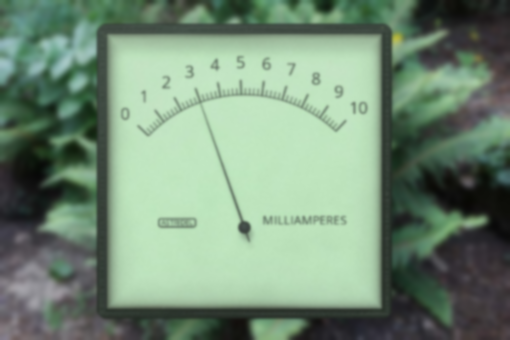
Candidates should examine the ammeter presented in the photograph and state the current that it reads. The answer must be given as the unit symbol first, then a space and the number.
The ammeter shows mA 3
